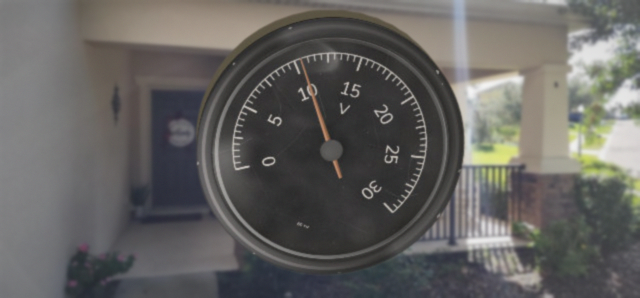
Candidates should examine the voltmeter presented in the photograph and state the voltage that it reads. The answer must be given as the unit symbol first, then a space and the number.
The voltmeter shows V 10.5
